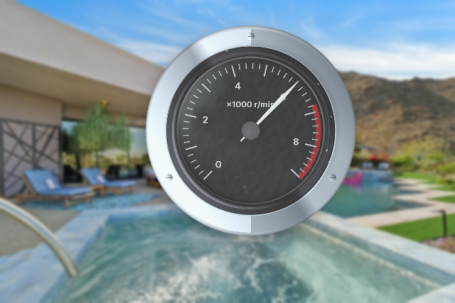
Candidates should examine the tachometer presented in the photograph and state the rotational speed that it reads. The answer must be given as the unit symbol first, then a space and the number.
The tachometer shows rpm 6000
